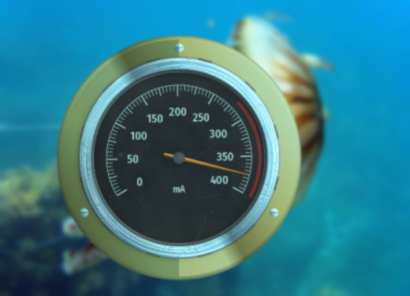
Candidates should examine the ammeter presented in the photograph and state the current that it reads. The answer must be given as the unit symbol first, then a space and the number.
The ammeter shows mA 375
